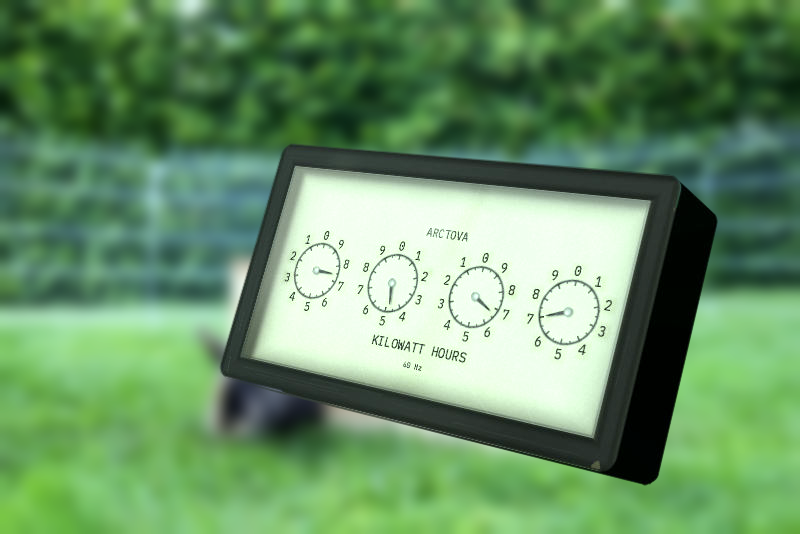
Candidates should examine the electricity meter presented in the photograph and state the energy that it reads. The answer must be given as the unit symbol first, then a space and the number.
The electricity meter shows kWh 7467
